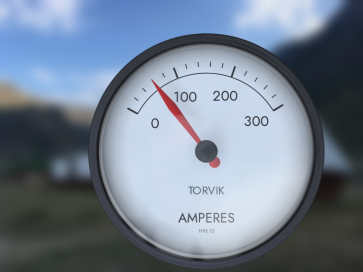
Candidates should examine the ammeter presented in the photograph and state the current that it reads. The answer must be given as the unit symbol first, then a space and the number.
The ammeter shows A 60
